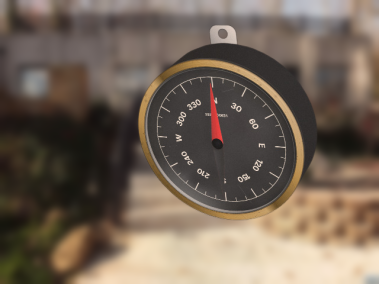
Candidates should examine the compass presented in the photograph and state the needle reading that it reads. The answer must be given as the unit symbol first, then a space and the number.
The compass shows ° 0
